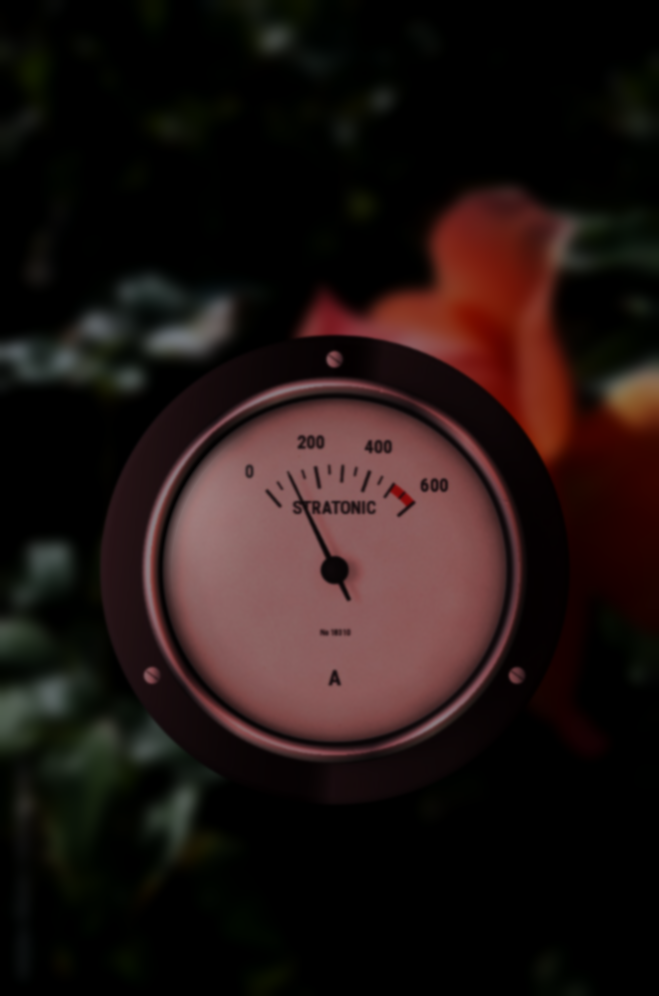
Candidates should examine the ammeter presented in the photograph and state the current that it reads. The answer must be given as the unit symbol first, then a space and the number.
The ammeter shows A 100
